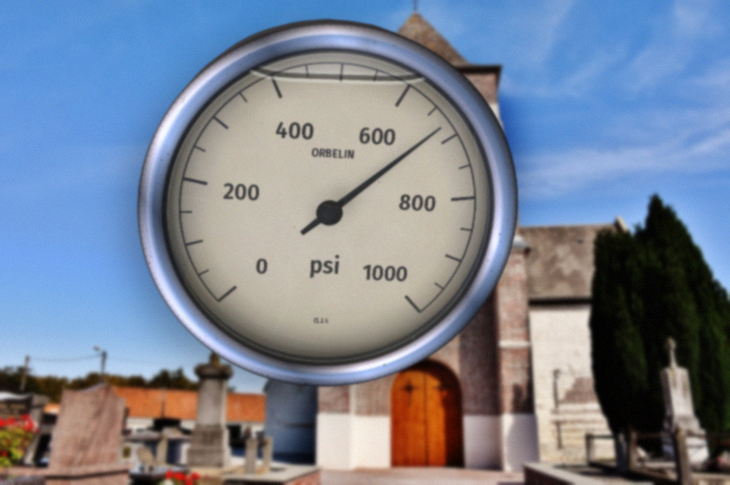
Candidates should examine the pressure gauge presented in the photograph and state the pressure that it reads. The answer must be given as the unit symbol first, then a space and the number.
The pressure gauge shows psi 675
